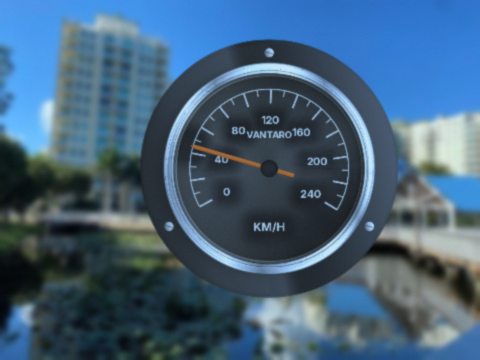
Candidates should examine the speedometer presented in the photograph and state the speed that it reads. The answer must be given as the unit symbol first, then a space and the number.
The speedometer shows km/h 45
